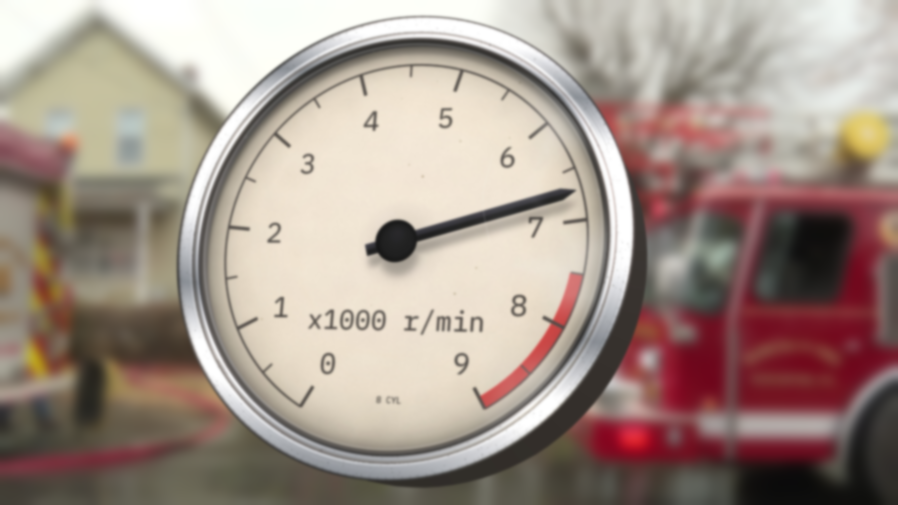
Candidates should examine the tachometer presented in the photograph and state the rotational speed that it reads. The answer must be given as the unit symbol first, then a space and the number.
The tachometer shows rpm 6750
